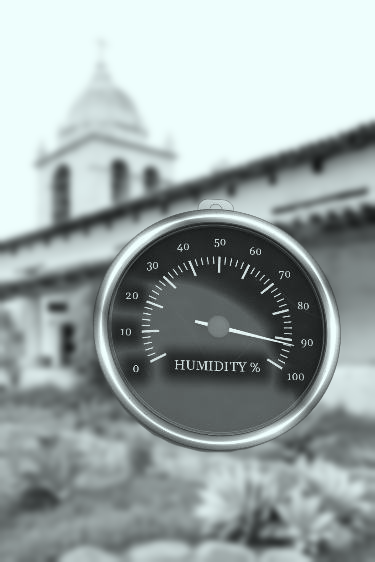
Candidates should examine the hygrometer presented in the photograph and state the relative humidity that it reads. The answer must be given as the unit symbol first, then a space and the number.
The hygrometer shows % 92
